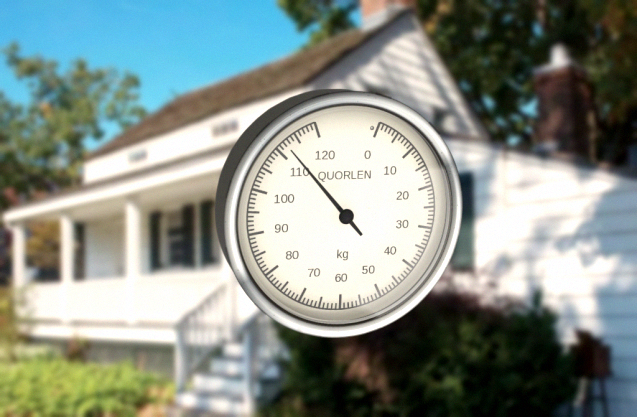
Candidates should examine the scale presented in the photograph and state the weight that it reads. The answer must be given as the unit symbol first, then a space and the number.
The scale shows kg 112
